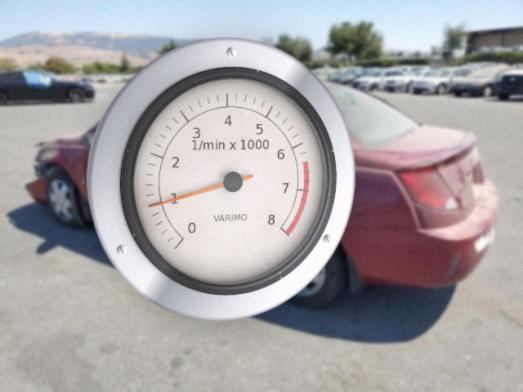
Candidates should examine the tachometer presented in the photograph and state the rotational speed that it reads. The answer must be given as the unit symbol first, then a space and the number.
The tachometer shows rpm 1000
